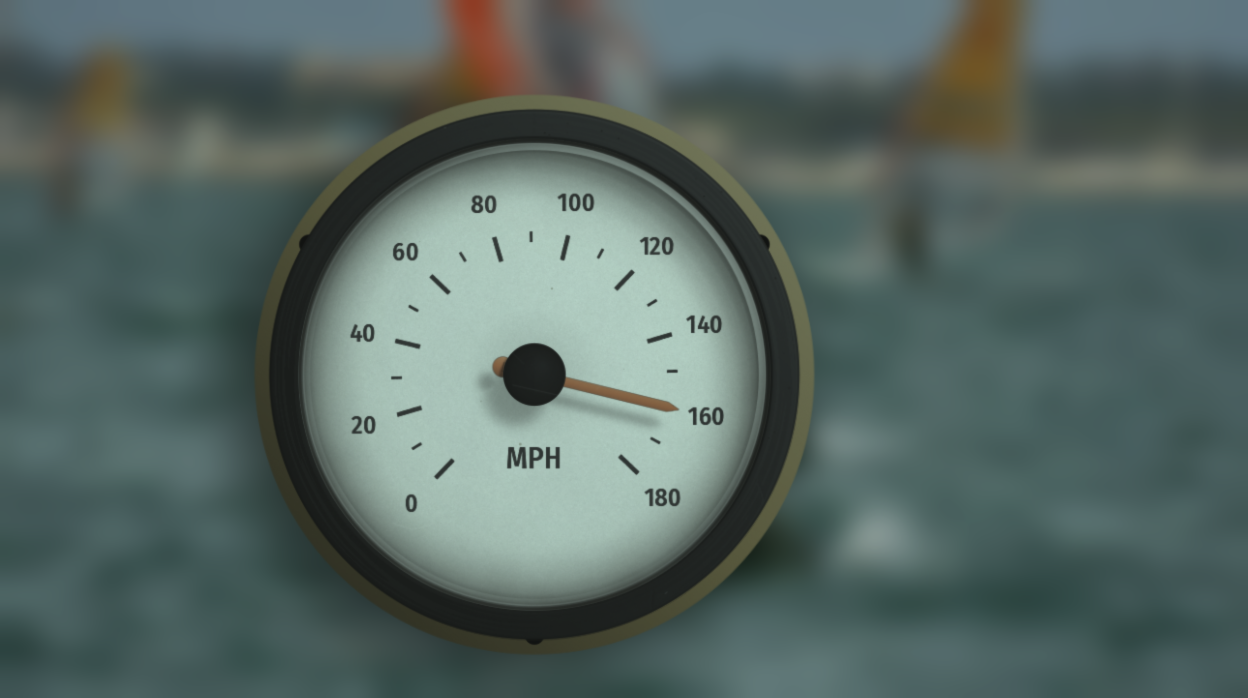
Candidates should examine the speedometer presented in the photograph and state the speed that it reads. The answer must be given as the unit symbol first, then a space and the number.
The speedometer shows mph 160
